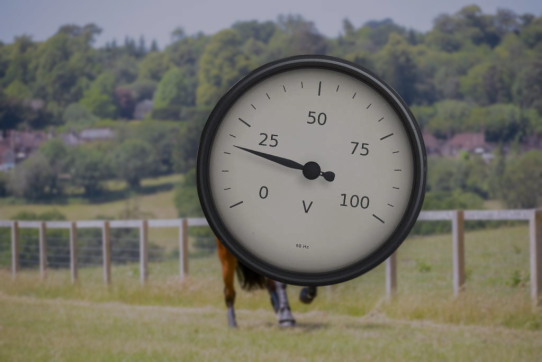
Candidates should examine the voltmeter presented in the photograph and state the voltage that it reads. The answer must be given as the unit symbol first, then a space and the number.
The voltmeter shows V 17.5
